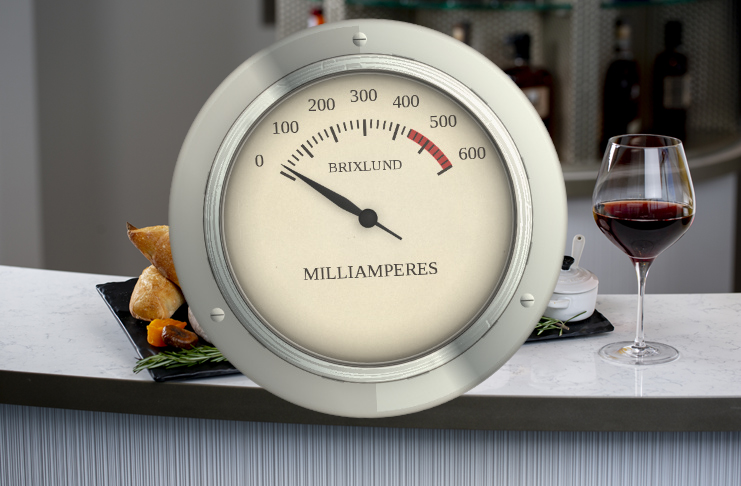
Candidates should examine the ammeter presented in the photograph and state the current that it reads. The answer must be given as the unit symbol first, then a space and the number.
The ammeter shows mA 20
